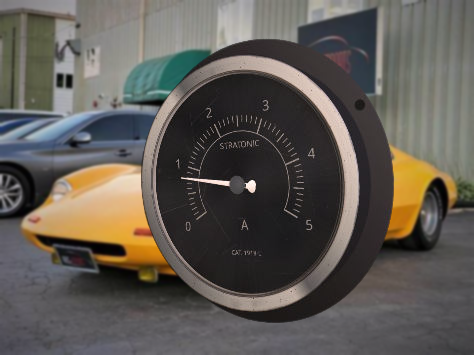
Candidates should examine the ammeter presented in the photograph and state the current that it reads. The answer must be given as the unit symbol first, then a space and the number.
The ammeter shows A 0.8
